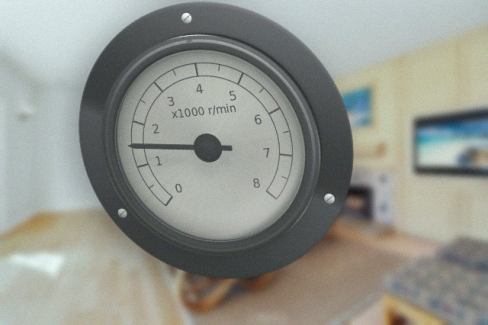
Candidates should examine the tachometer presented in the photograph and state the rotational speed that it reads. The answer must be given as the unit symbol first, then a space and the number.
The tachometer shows rpm 1500
